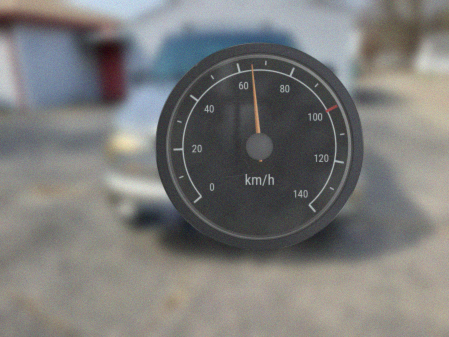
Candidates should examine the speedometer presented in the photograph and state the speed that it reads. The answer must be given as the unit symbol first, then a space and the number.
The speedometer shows km/h 65
